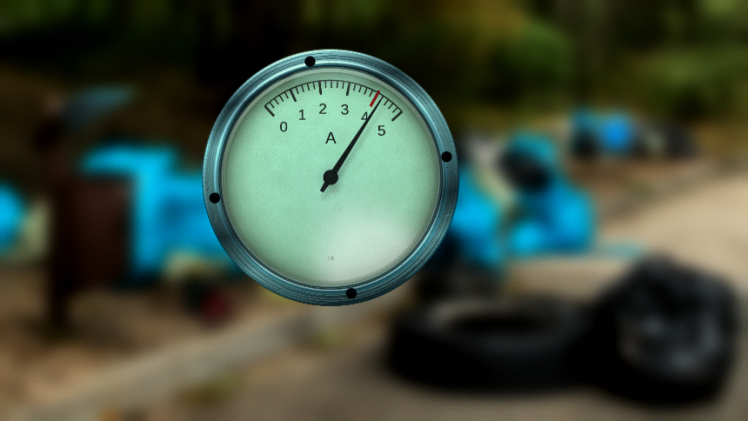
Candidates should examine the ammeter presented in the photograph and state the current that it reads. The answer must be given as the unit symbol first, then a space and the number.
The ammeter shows A 4.2
